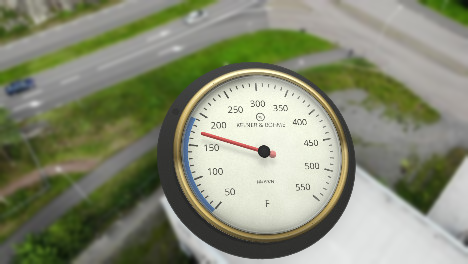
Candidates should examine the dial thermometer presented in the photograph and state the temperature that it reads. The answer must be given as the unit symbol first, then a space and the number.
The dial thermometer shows °F 170
